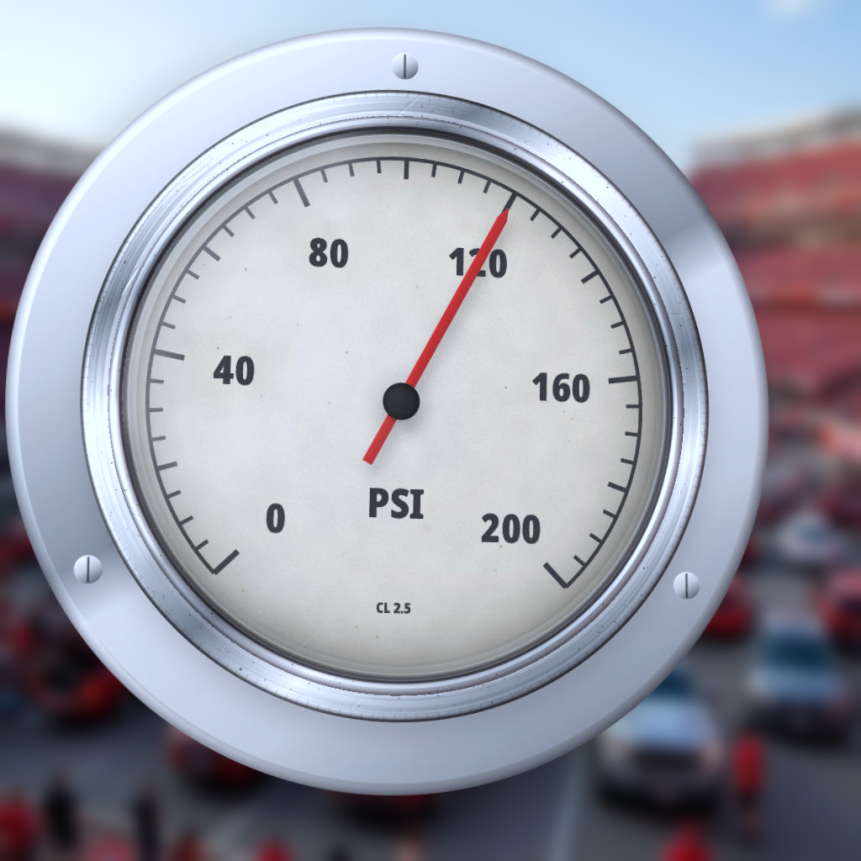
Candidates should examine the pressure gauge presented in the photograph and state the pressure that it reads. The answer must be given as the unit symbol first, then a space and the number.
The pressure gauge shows psi 120
